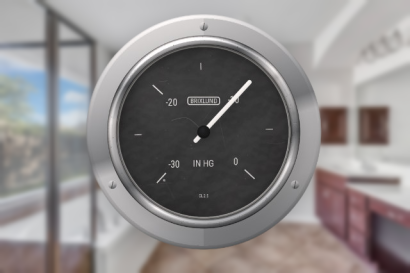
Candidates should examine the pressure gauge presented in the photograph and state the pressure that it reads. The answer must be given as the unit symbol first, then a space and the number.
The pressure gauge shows inHg -10
